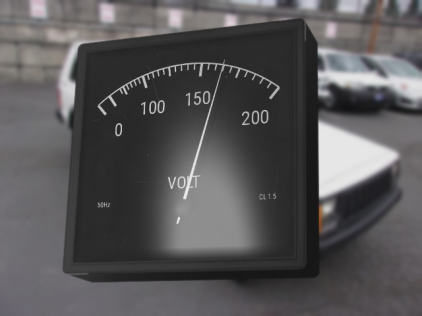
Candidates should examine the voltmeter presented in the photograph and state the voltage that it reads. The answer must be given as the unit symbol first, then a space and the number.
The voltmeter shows V 165
